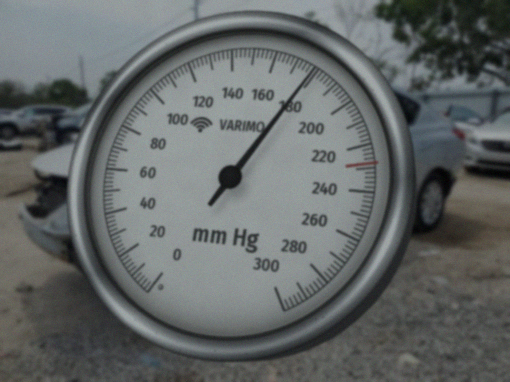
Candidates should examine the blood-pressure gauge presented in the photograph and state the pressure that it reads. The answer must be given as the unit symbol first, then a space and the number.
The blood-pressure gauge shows mmHg 180
